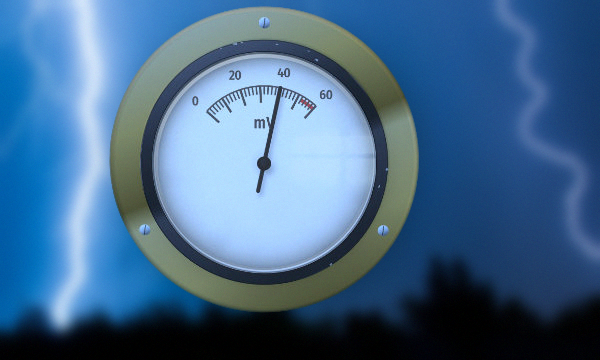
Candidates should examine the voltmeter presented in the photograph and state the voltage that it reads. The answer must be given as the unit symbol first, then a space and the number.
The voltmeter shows mV 40
